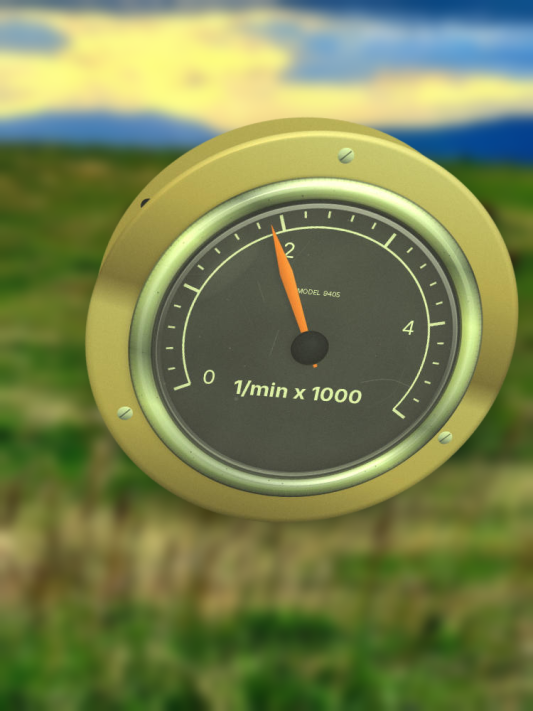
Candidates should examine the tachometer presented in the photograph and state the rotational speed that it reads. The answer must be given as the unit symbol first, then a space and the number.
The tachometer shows rpm 1900
